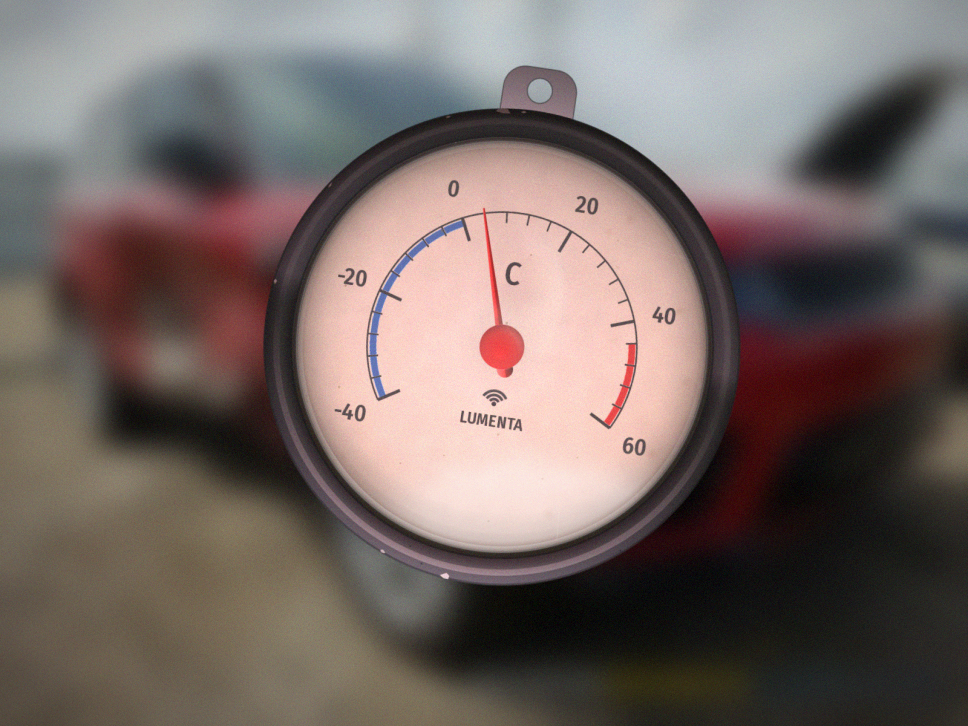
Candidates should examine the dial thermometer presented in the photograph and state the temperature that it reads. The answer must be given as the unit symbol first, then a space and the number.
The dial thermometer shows °C 4
